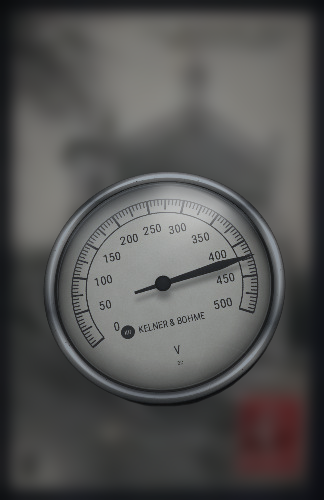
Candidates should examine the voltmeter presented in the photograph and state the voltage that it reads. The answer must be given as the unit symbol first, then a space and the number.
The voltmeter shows V 425
